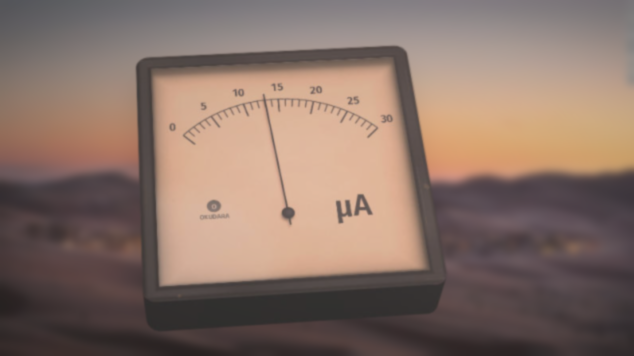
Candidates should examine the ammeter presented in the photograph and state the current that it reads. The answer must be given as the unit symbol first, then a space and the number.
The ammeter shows µA 13
